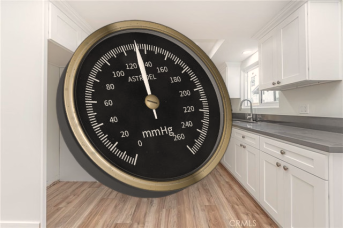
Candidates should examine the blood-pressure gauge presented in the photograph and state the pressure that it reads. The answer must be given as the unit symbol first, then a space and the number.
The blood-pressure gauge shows mmHg 130
